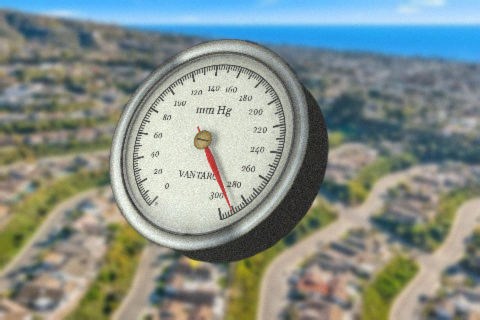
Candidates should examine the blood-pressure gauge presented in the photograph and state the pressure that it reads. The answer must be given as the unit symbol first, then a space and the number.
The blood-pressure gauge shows mmHg 290
